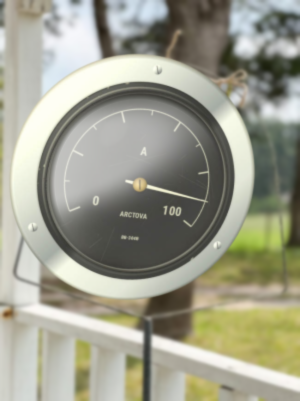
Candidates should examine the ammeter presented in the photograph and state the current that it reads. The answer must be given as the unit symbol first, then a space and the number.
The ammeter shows A 90
